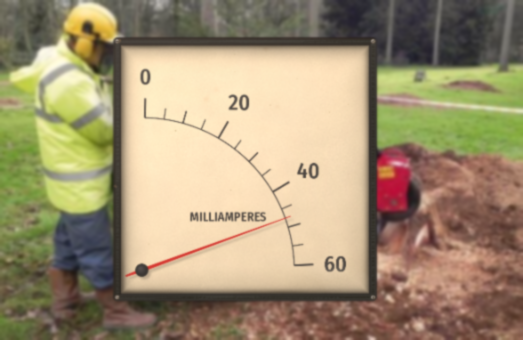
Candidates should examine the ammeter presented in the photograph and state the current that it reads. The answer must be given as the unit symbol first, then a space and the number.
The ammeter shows mA 47.5
